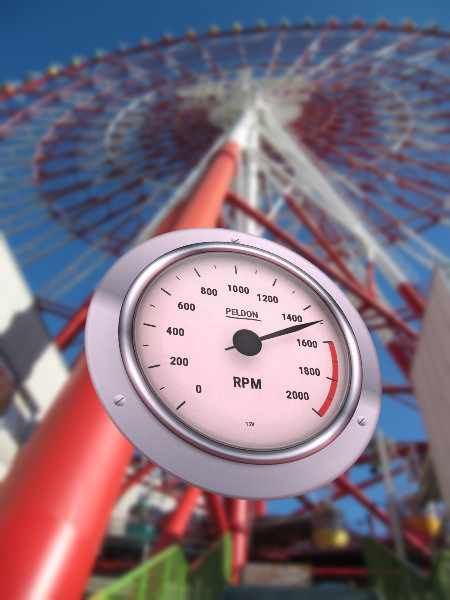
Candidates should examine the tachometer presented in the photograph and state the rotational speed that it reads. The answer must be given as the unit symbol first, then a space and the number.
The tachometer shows rpm 1500
